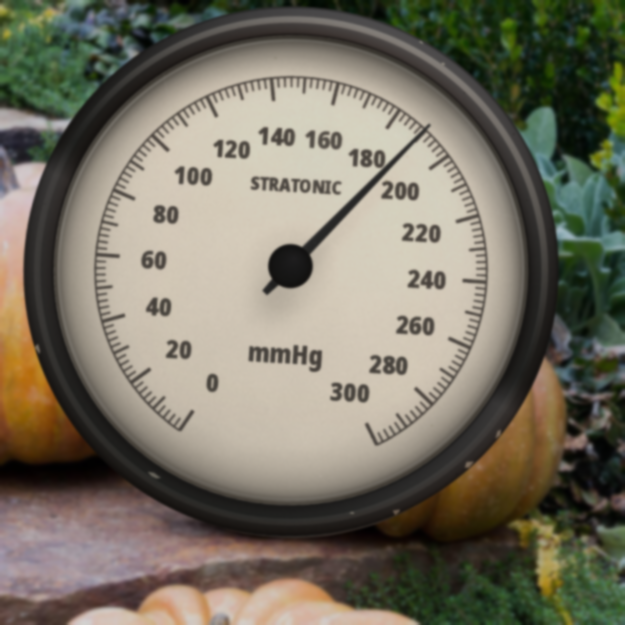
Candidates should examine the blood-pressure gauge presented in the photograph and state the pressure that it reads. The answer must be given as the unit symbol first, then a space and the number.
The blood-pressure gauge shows mmHg 190
